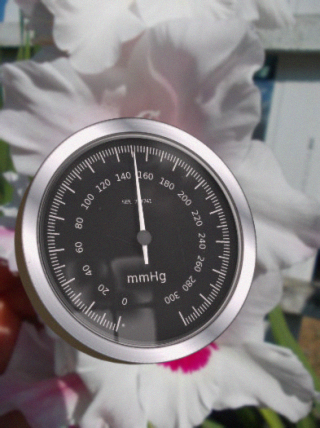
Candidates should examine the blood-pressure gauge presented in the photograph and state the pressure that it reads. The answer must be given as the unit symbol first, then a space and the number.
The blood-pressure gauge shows mmHg 150
